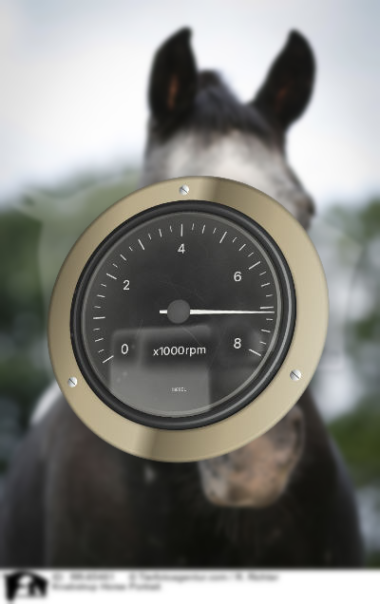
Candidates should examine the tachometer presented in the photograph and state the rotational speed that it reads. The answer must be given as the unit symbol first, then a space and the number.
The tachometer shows rpm 7125
